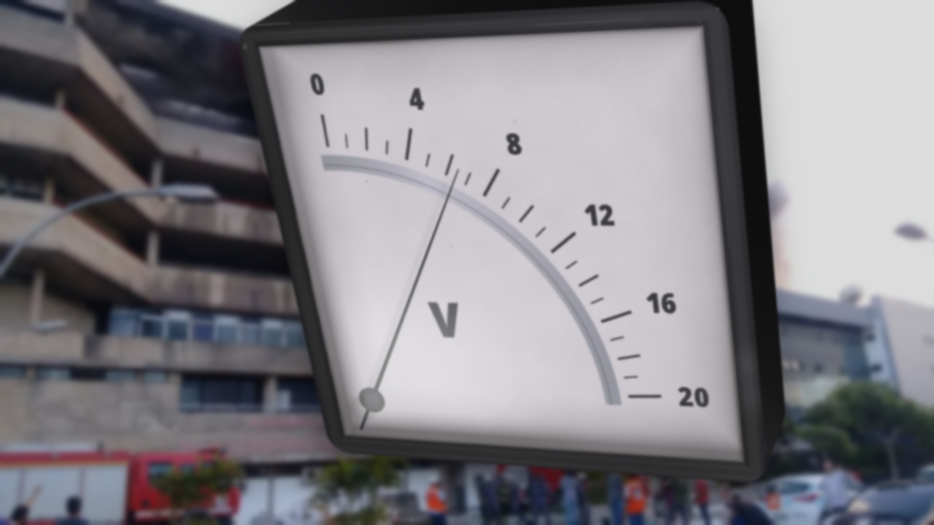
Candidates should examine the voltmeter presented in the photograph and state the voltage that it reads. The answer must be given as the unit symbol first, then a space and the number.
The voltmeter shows V 6.5
